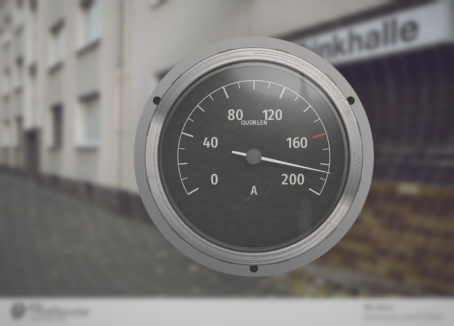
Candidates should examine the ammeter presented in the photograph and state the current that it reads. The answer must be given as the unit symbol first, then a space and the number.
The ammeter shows A 185
